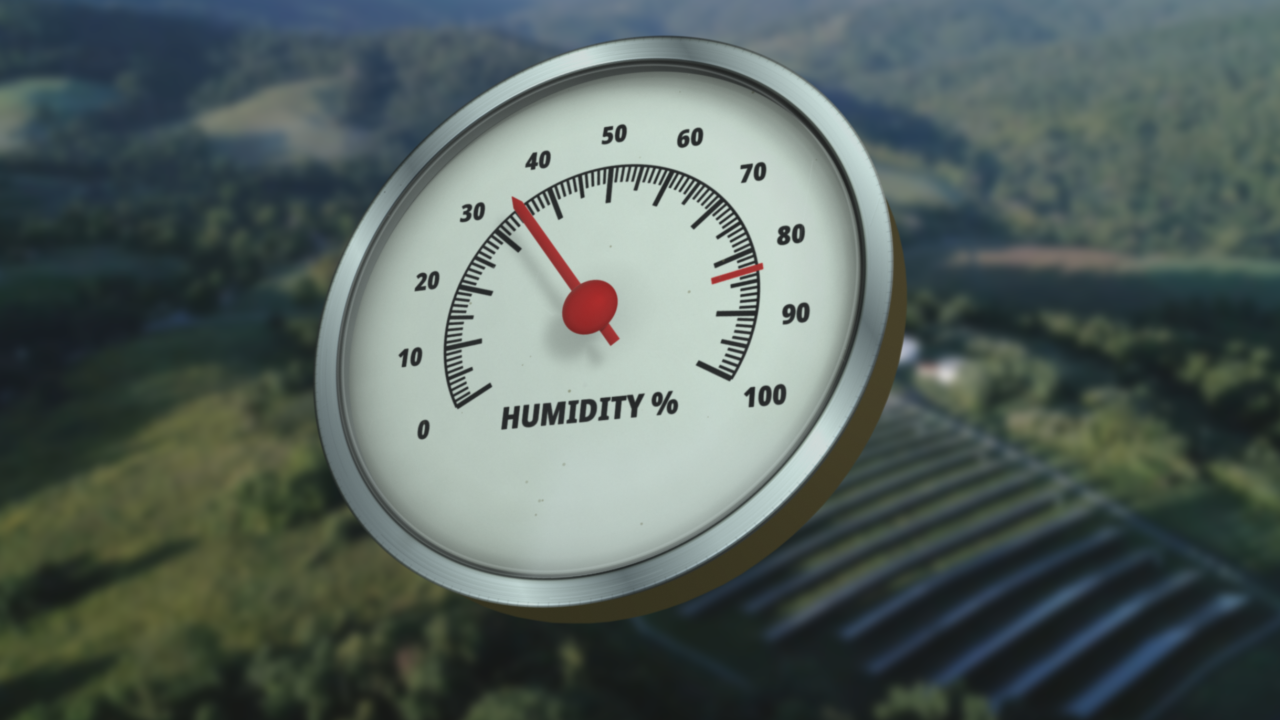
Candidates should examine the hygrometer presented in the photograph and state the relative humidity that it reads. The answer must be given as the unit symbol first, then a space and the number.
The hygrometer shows % 35
